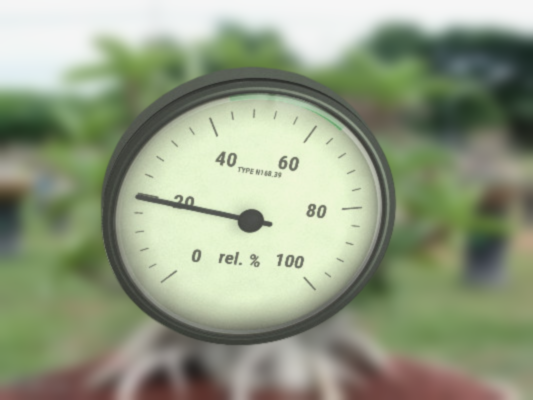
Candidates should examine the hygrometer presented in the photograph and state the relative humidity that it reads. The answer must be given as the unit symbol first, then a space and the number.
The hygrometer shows % 20
